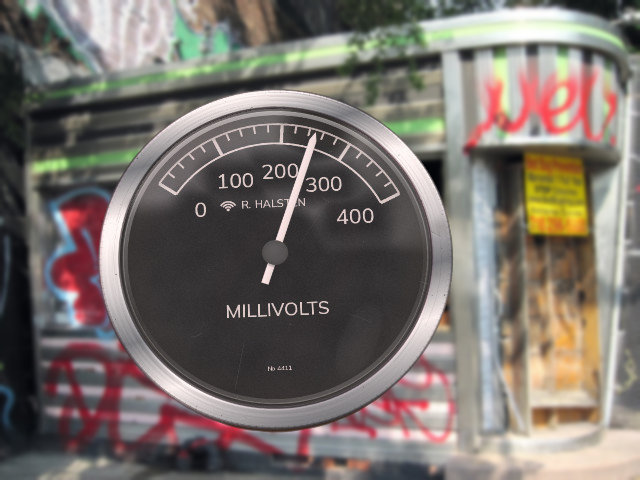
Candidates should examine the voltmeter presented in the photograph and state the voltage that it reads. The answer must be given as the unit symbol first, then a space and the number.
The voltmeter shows mV 250
